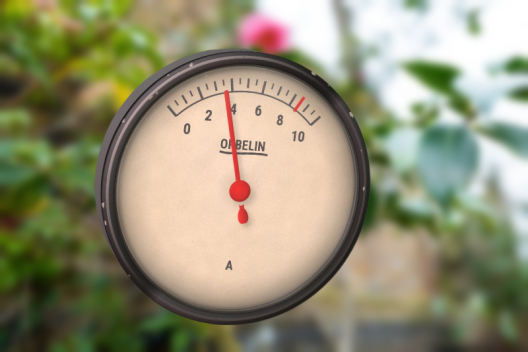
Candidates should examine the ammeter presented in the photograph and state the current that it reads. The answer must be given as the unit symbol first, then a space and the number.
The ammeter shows A 3.5
